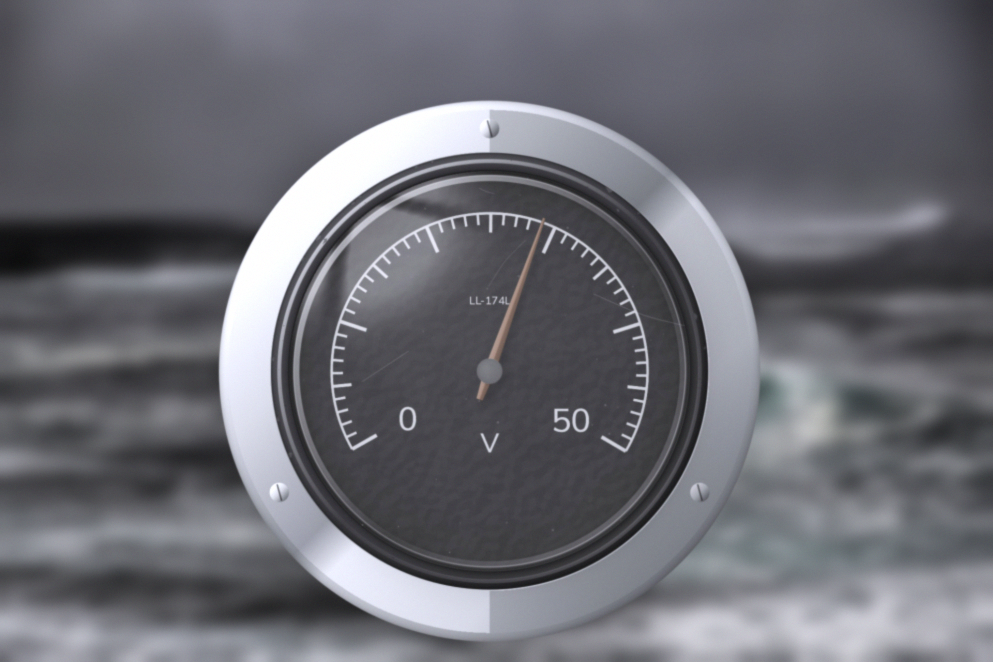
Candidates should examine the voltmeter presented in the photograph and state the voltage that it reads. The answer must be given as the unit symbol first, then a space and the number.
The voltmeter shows V 29
